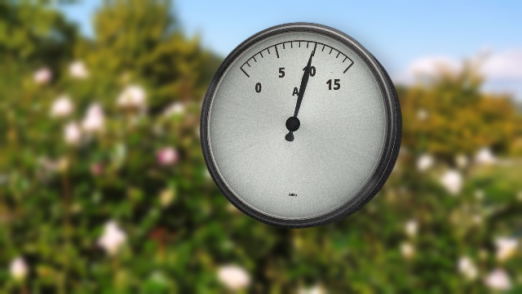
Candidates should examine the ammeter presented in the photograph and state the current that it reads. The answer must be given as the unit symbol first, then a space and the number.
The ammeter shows A 10
